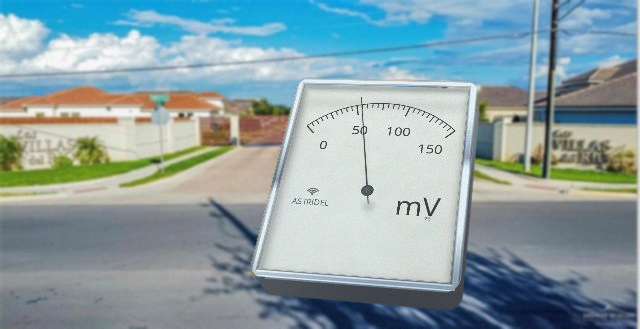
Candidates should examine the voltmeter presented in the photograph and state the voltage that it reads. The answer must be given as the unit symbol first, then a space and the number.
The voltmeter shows mV 55
